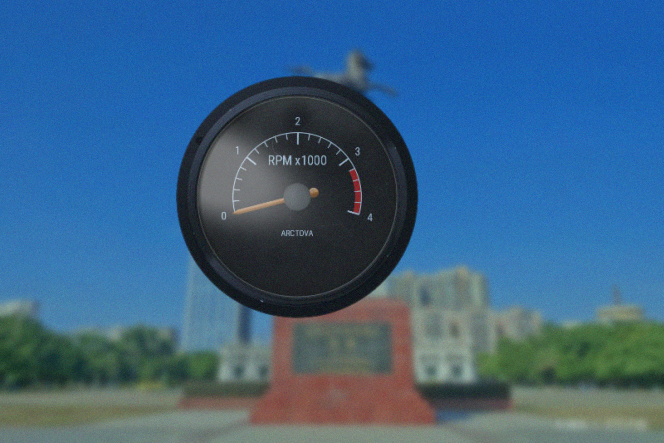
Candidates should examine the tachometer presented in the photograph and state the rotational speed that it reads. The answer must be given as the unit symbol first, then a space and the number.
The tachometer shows rpm 0
